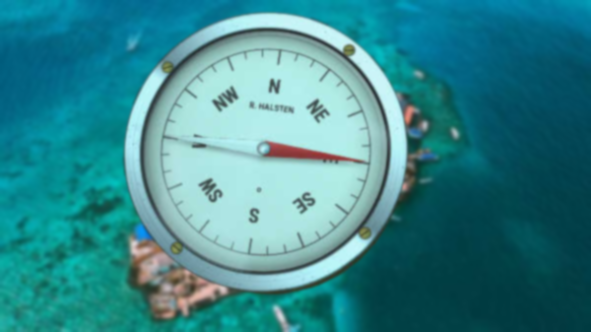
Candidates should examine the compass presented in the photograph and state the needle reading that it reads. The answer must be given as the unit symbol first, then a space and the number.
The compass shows ° 90
